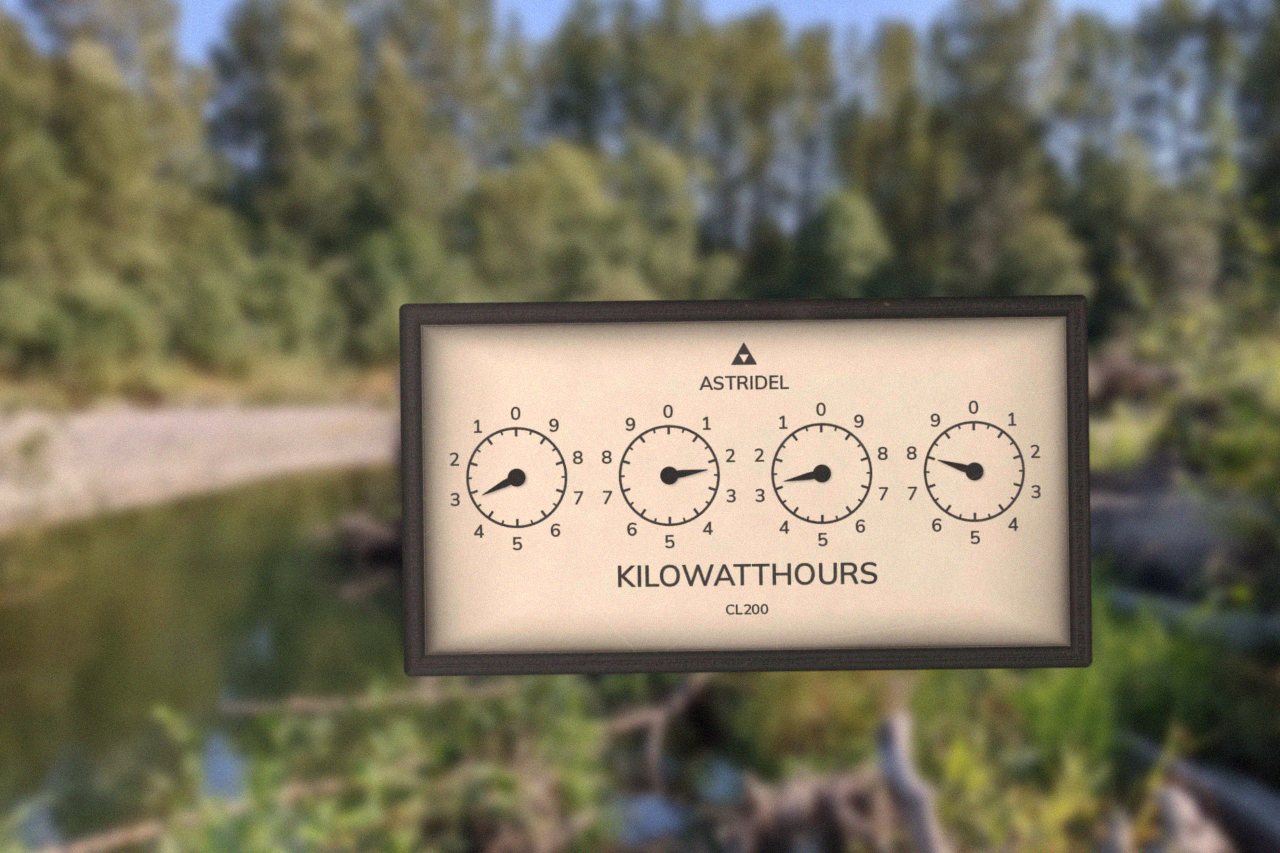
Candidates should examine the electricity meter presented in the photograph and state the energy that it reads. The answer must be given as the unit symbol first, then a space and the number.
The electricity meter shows kWh 3228
